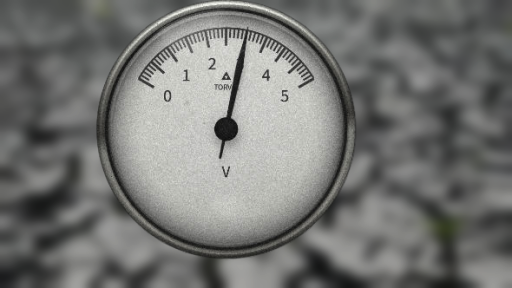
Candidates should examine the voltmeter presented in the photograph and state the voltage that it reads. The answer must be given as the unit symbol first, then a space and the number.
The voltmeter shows V 3
